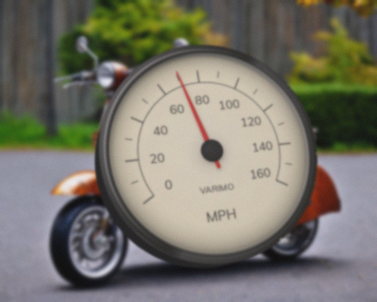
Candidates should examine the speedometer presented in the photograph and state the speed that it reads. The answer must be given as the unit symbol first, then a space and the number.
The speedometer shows mph 70
